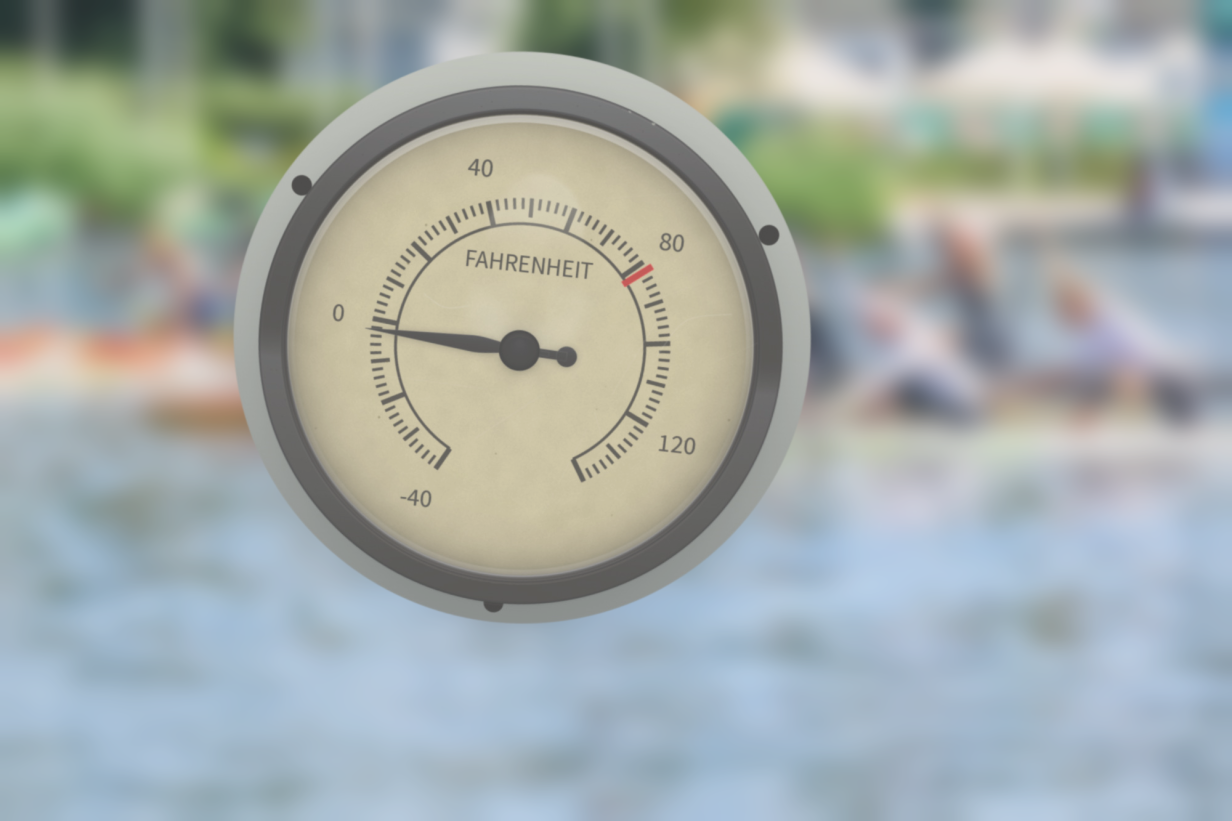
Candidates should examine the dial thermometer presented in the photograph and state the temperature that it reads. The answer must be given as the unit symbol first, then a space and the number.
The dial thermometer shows °F -2
